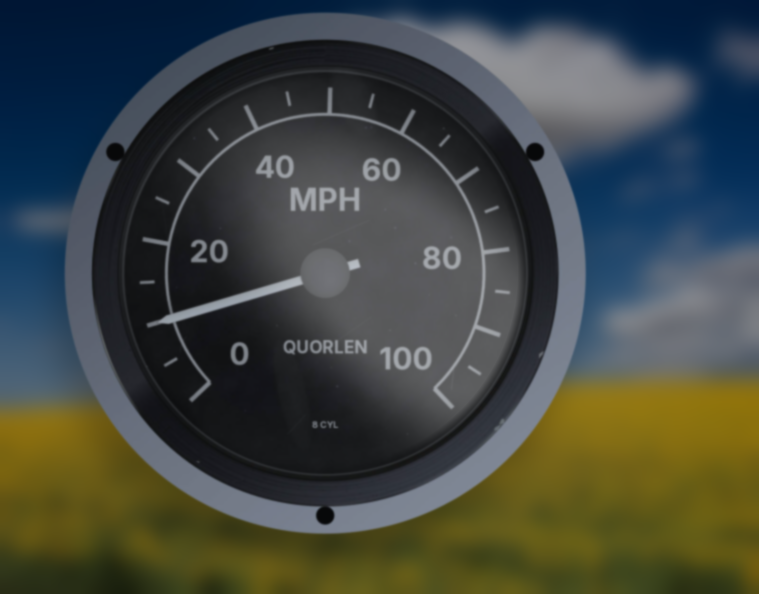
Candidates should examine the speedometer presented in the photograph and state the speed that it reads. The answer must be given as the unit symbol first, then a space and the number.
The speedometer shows mph 10
